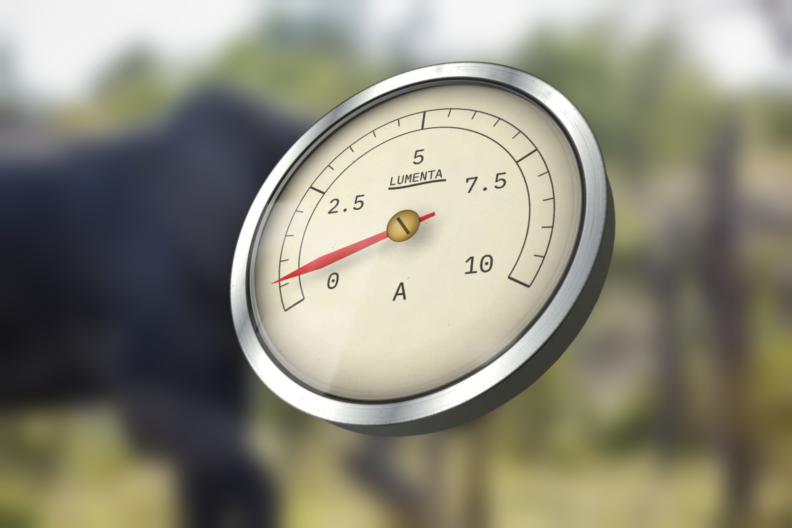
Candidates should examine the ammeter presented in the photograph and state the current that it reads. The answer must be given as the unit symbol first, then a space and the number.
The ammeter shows A 0.5
